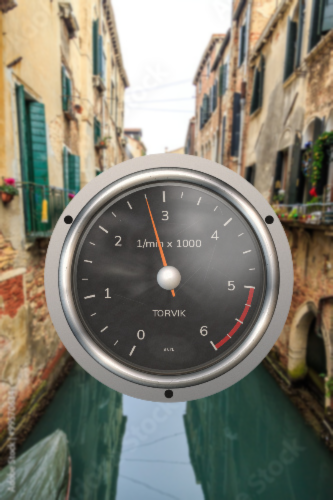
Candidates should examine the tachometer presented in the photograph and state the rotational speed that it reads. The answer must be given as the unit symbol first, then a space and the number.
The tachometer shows rpm 2750
